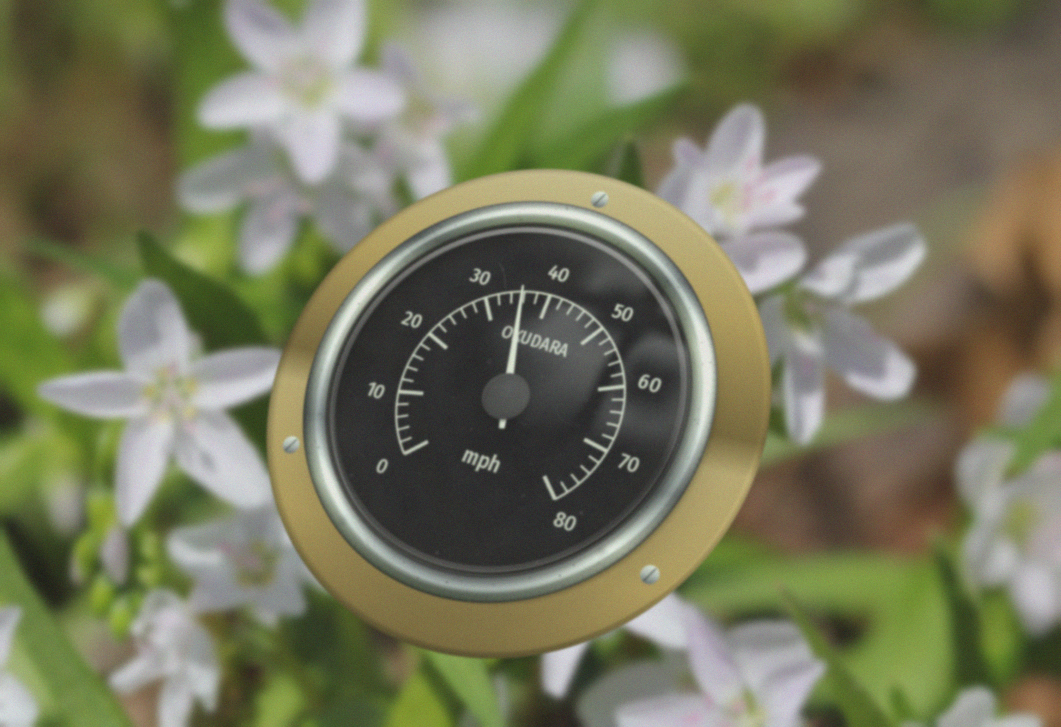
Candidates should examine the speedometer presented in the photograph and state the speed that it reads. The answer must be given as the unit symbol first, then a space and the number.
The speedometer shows mph 36
